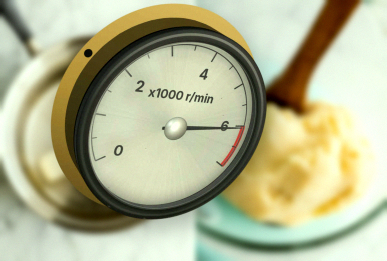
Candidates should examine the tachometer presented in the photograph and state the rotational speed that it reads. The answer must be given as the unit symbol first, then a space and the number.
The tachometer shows rpm 6000
